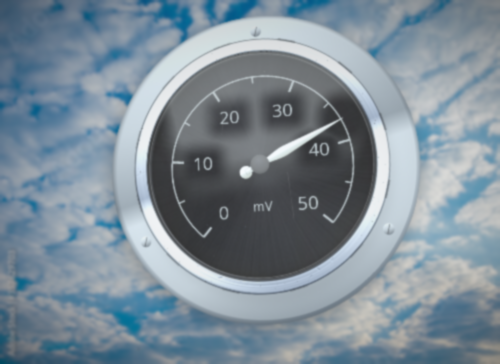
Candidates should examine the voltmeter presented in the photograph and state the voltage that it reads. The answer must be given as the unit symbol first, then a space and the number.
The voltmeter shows mV 37.5
